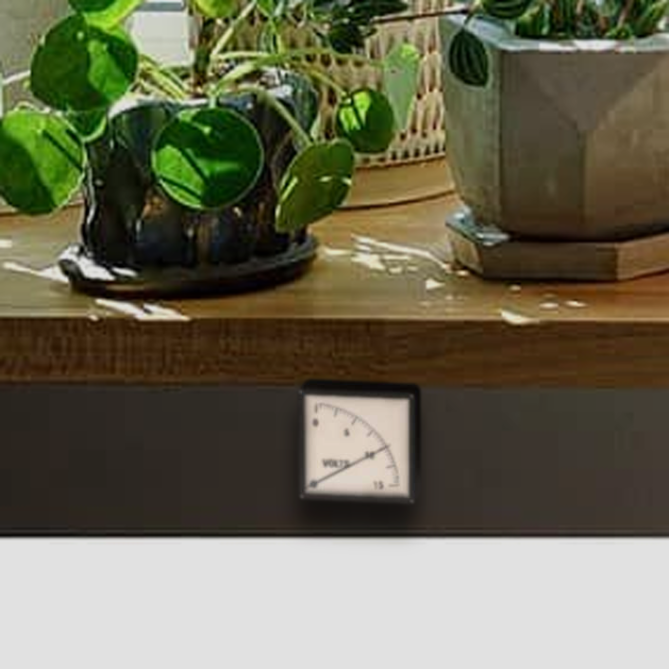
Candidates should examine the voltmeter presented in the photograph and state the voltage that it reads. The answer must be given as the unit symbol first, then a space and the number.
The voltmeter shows V 10
